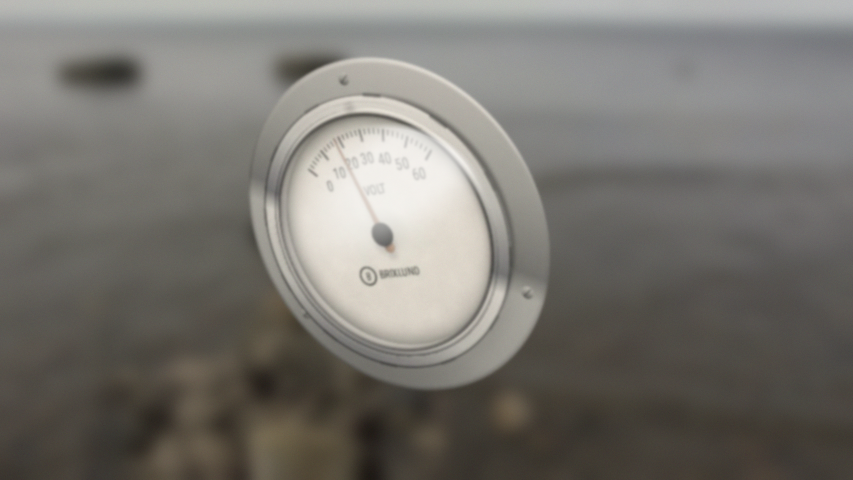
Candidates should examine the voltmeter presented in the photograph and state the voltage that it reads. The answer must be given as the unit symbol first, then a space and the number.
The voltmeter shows V 20
